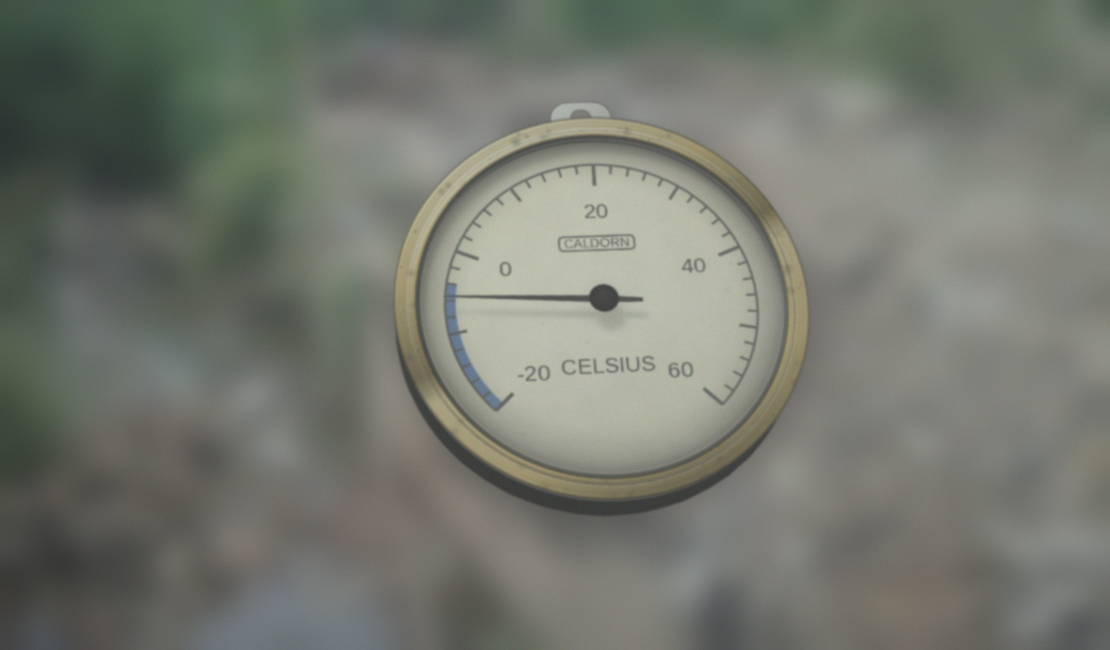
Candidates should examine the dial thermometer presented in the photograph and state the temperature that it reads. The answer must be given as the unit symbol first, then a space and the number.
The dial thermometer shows °C -6
